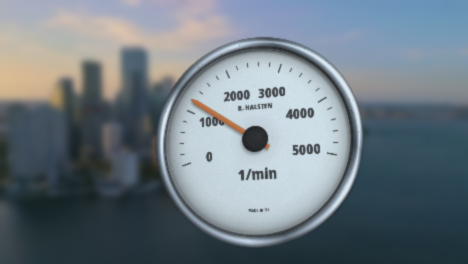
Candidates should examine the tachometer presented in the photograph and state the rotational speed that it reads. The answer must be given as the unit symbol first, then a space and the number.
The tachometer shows rpm 1200
